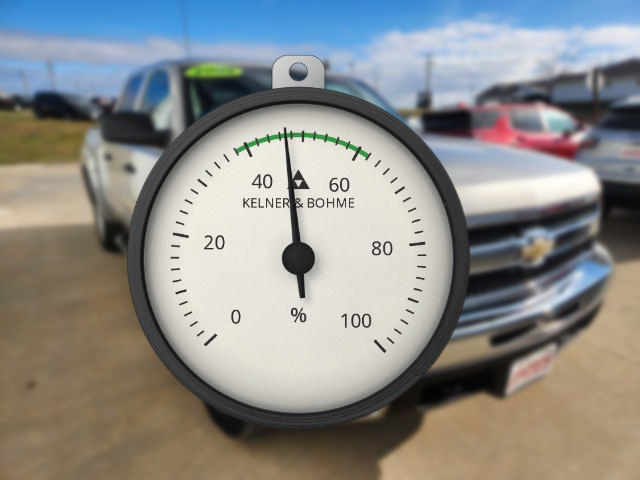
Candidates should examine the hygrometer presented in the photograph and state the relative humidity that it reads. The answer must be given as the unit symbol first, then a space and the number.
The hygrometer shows % 47
